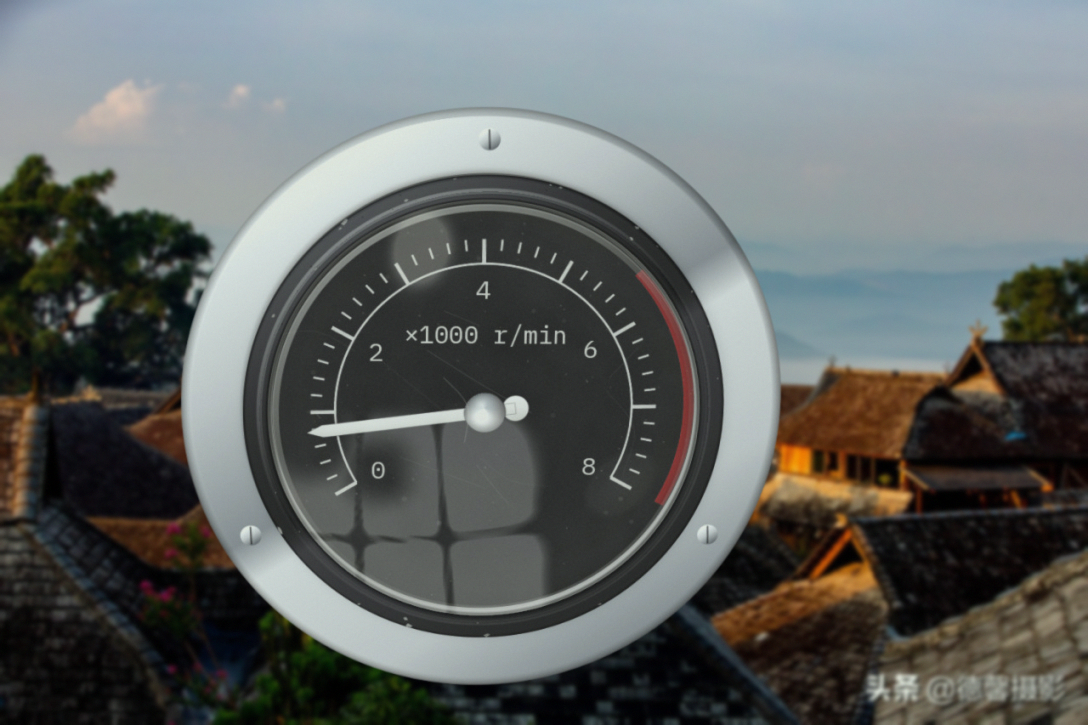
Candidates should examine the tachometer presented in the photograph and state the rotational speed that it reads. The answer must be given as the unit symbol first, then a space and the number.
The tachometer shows rpm 800
